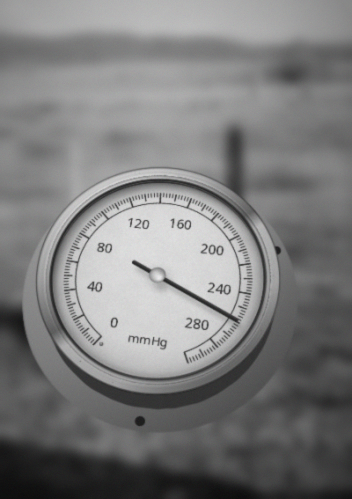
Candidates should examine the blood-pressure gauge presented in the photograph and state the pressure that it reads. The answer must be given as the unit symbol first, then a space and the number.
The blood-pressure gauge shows mmHg 260
